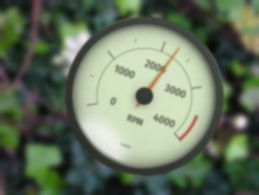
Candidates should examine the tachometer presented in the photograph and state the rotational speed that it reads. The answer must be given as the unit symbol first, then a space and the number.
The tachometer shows rpm 2250
